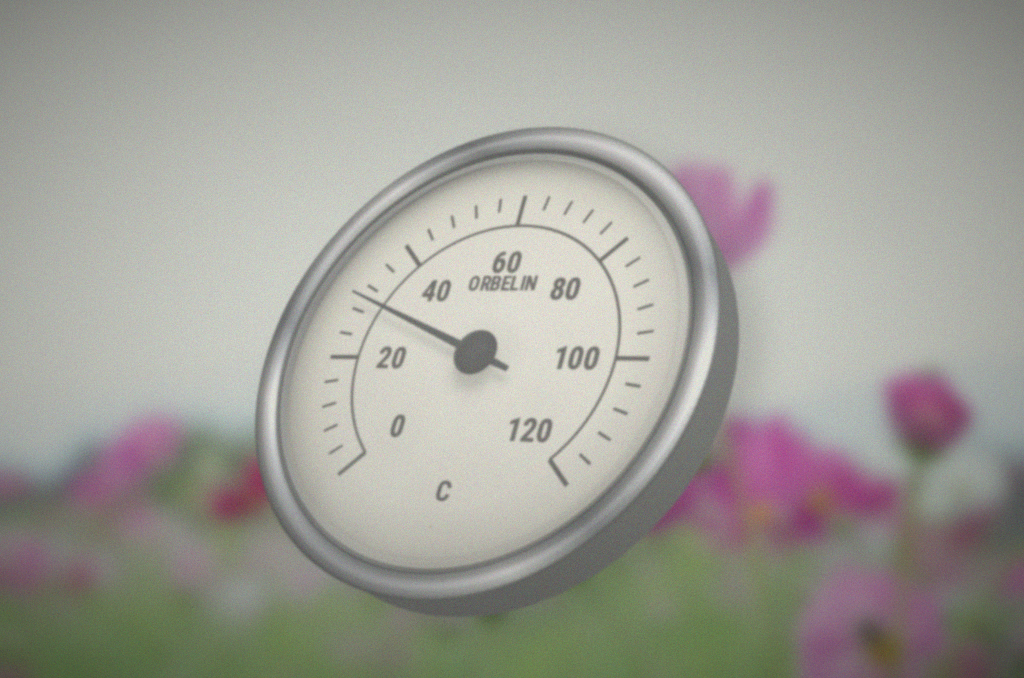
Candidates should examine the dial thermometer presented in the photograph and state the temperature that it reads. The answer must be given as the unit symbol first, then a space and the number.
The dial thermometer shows °C 30
